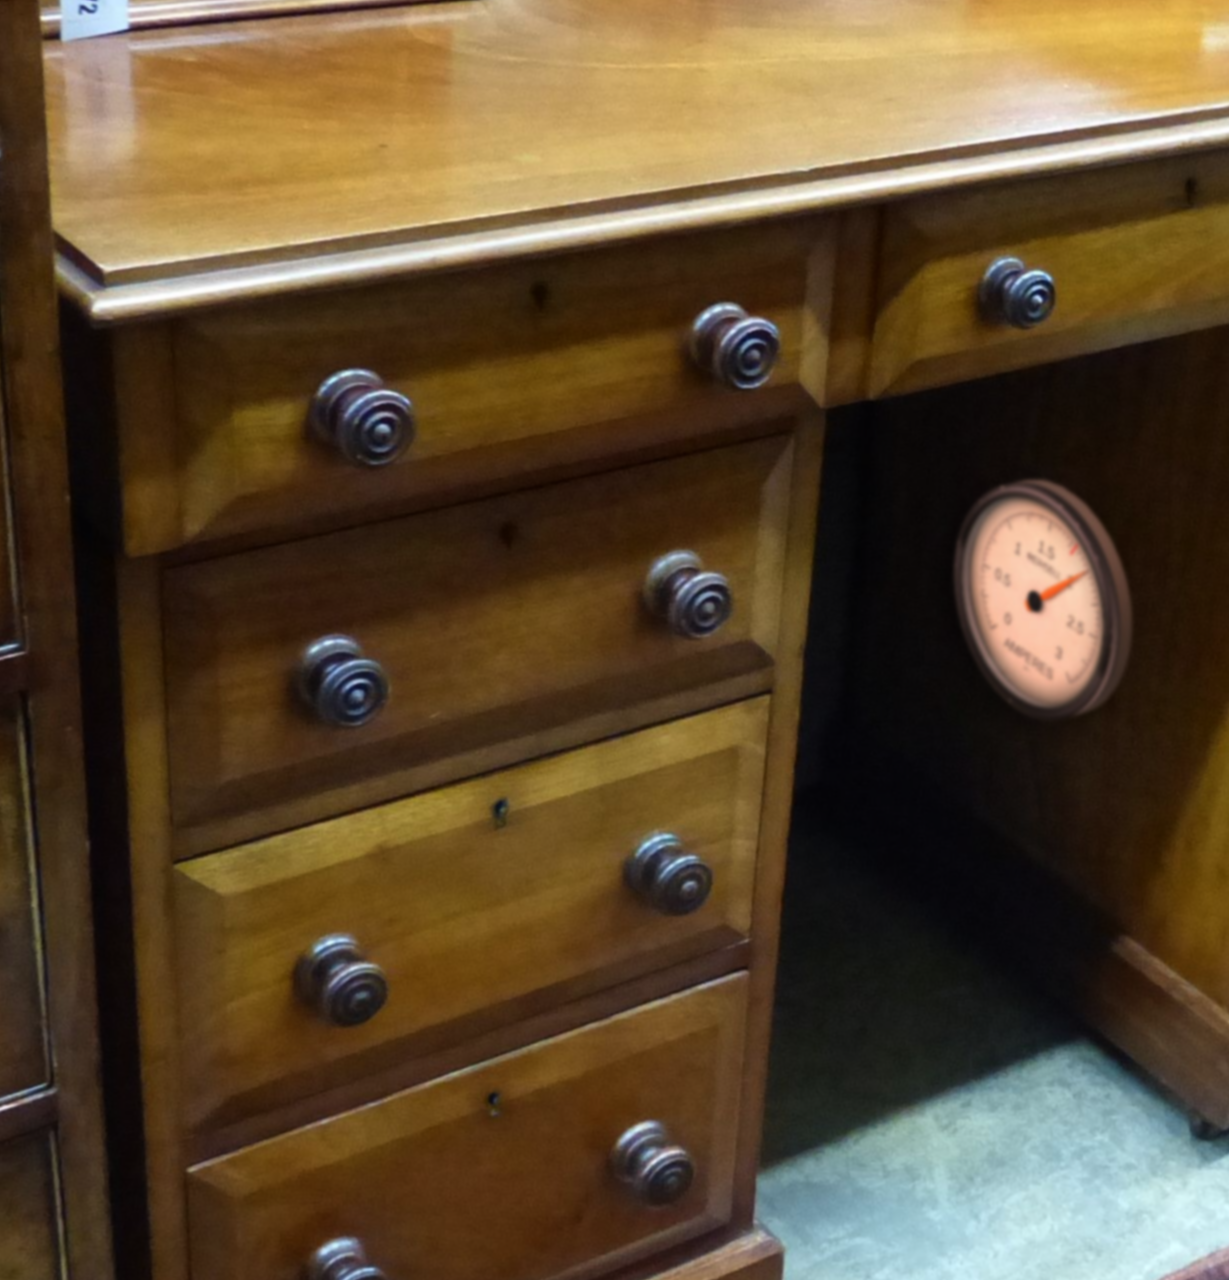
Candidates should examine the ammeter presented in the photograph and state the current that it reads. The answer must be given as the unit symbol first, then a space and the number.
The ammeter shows A 2
